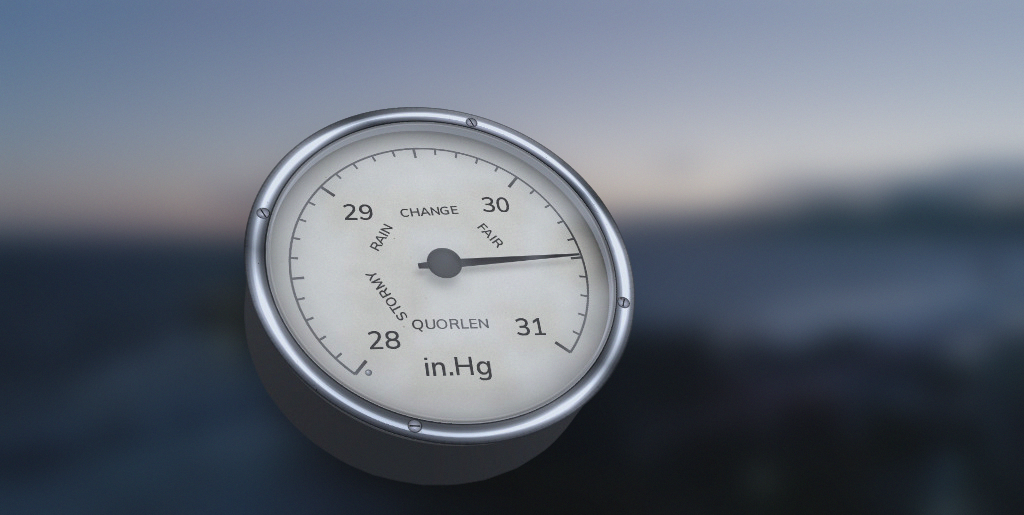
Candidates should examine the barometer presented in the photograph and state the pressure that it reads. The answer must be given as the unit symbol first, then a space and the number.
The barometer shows inHg 30.5
